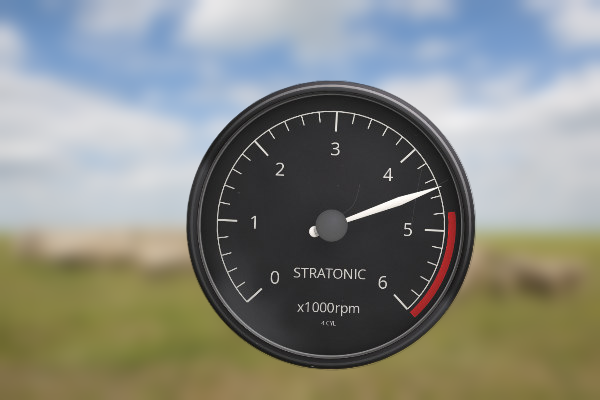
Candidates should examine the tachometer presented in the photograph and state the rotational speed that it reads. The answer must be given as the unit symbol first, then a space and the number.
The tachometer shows rpm 4500
